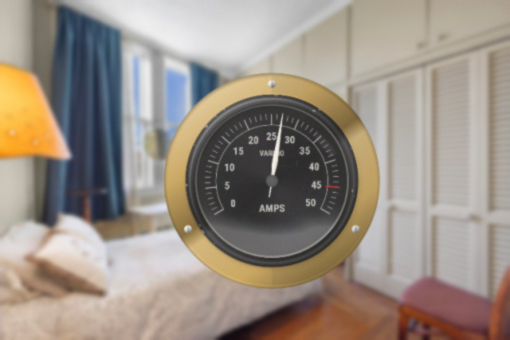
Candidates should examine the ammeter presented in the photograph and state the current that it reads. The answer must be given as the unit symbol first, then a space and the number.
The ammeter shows A 27
